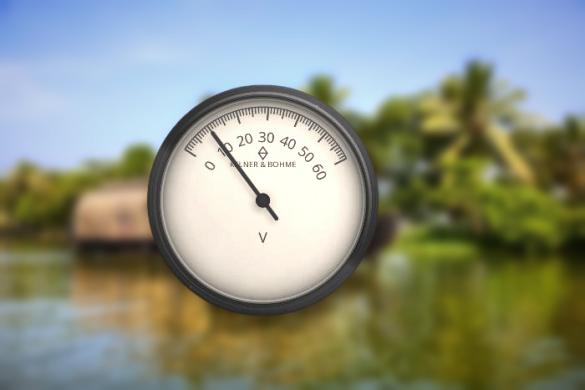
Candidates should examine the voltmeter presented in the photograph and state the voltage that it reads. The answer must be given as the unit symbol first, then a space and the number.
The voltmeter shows V 10
